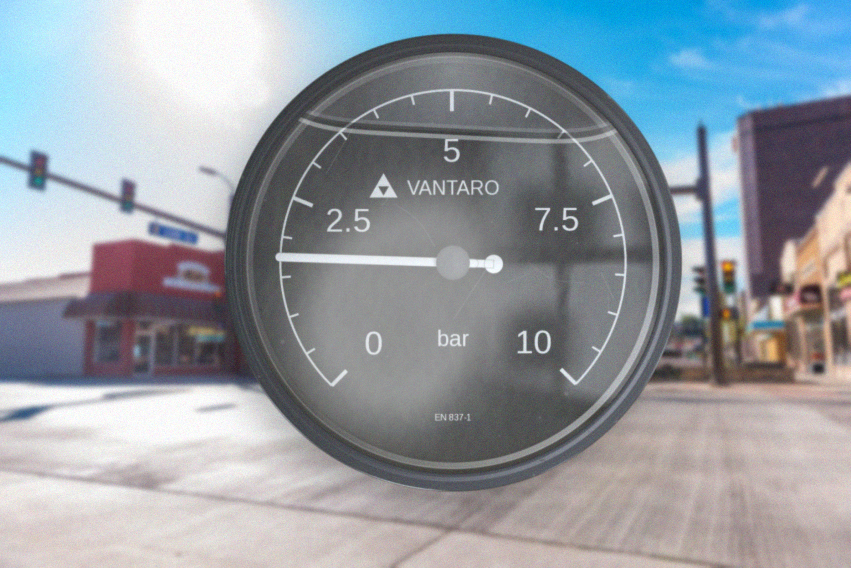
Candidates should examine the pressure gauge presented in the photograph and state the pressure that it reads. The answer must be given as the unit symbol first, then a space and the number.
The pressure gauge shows bar 1.75
